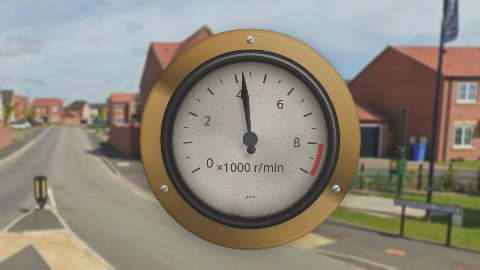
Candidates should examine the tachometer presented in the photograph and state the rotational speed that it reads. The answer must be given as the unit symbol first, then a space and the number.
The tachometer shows rpm 4250
